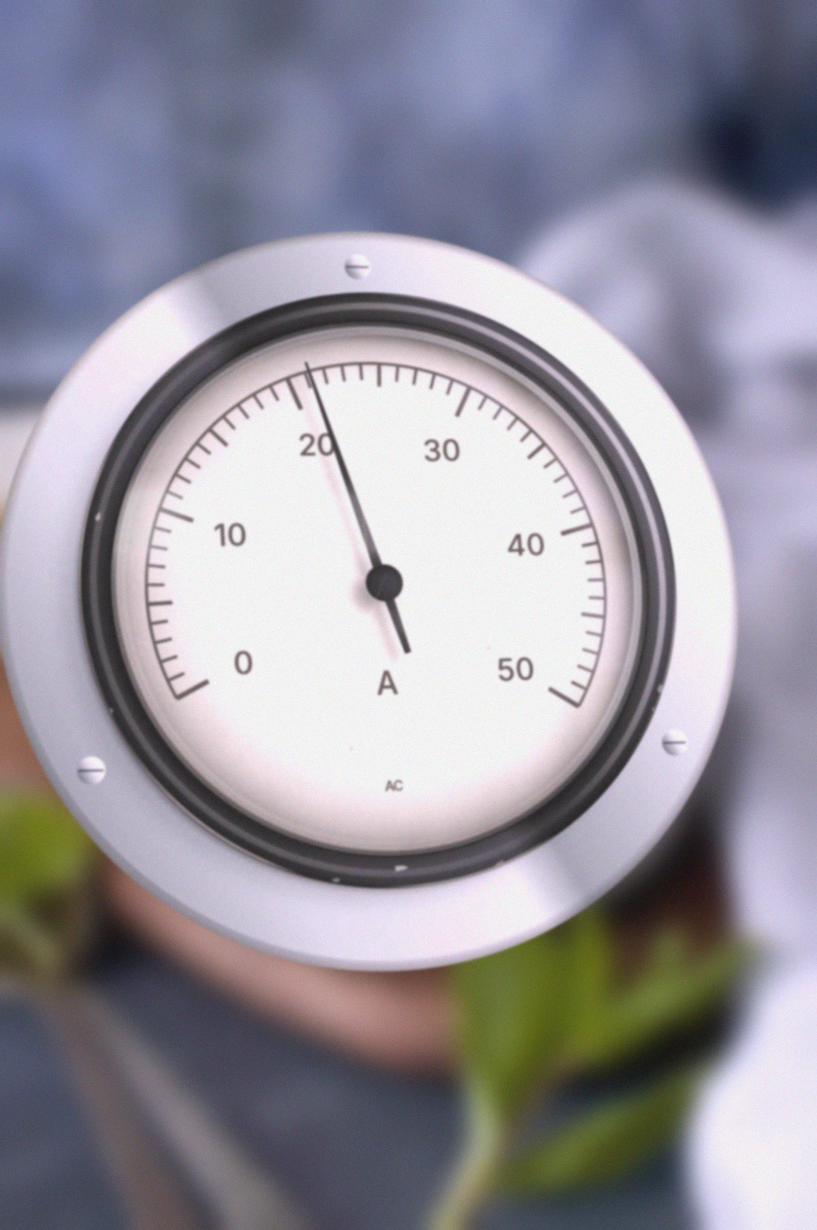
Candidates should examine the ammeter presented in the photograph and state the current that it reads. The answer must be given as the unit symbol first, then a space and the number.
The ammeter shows A 21
